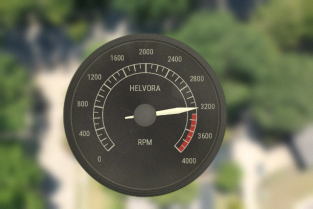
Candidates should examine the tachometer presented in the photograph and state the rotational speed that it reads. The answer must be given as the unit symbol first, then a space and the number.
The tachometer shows rpm 3200
